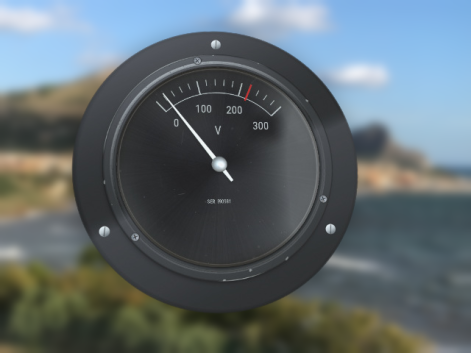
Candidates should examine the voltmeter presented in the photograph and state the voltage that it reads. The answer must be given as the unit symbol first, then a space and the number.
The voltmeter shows V 20
